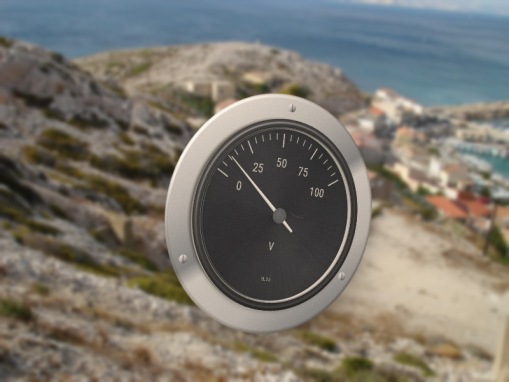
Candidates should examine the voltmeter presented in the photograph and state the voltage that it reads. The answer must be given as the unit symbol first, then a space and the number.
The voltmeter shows V 10
